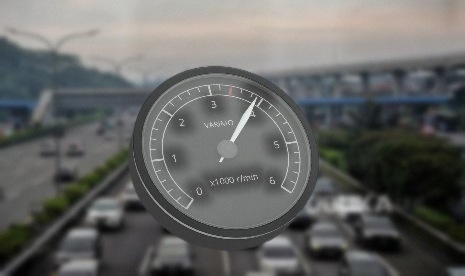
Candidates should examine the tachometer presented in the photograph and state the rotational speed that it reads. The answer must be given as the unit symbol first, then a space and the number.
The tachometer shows rpm 3900
